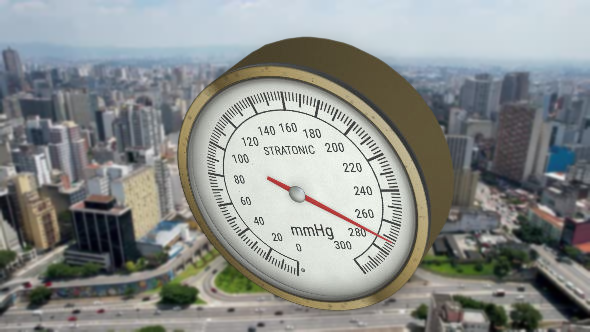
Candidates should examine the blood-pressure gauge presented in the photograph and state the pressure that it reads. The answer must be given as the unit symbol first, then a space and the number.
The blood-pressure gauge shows mmHg 270
